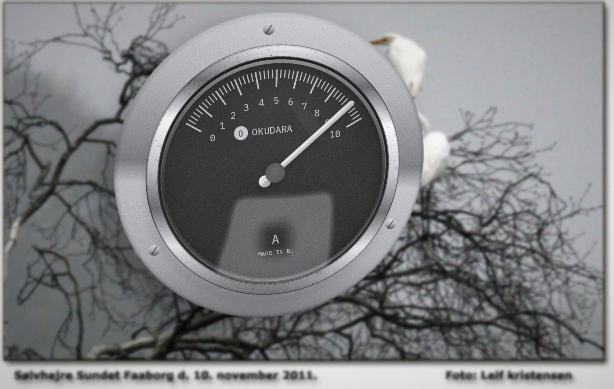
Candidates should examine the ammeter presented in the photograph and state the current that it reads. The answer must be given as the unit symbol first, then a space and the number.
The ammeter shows A 9
